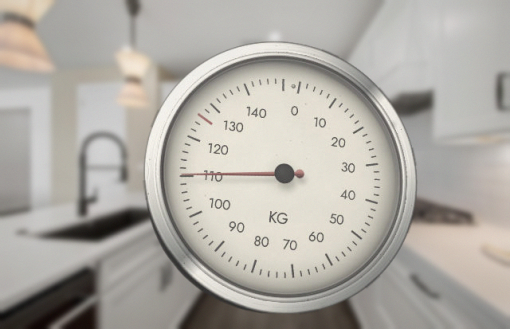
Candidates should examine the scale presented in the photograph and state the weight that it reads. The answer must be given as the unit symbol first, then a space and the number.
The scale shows kg 110
